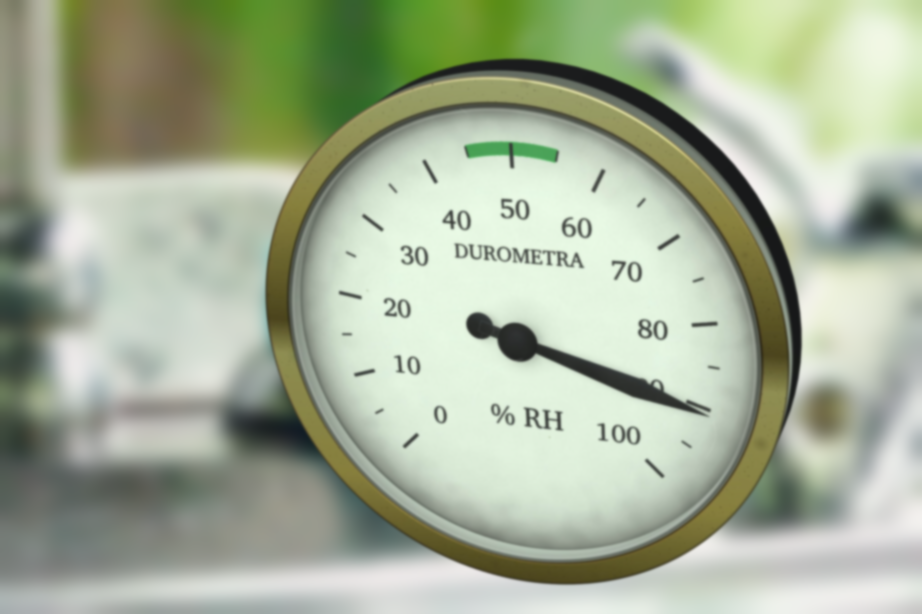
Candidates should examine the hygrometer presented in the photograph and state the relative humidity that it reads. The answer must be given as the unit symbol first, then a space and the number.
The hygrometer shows % 90
